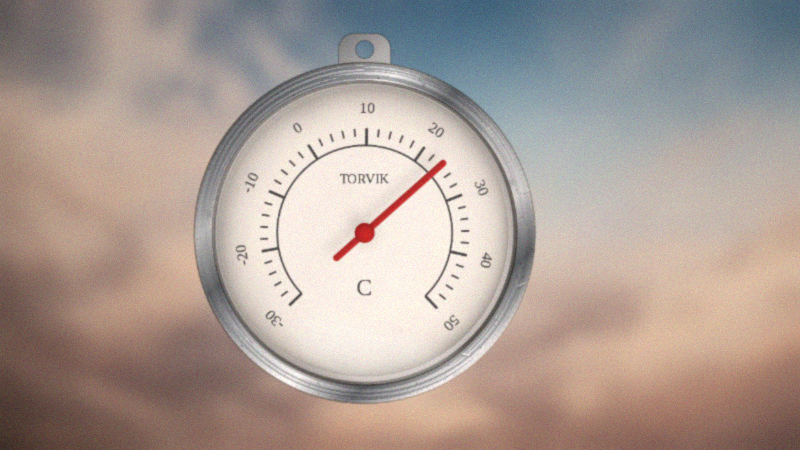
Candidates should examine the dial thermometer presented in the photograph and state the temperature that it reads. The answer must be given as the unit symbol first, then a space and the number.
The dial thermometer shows °C 24
